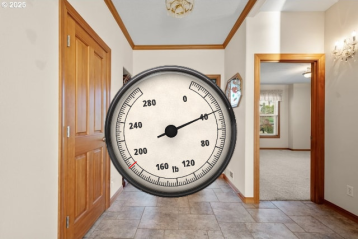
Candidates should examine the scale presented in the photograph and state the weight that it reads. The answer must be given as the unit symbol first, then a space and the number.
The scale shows lb 40
